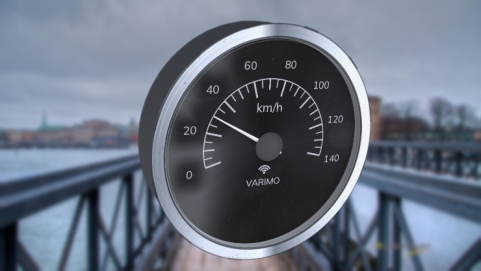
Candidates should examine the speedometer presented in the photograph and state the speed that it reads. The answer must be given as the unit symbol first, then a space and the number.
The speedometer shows km/h 30
